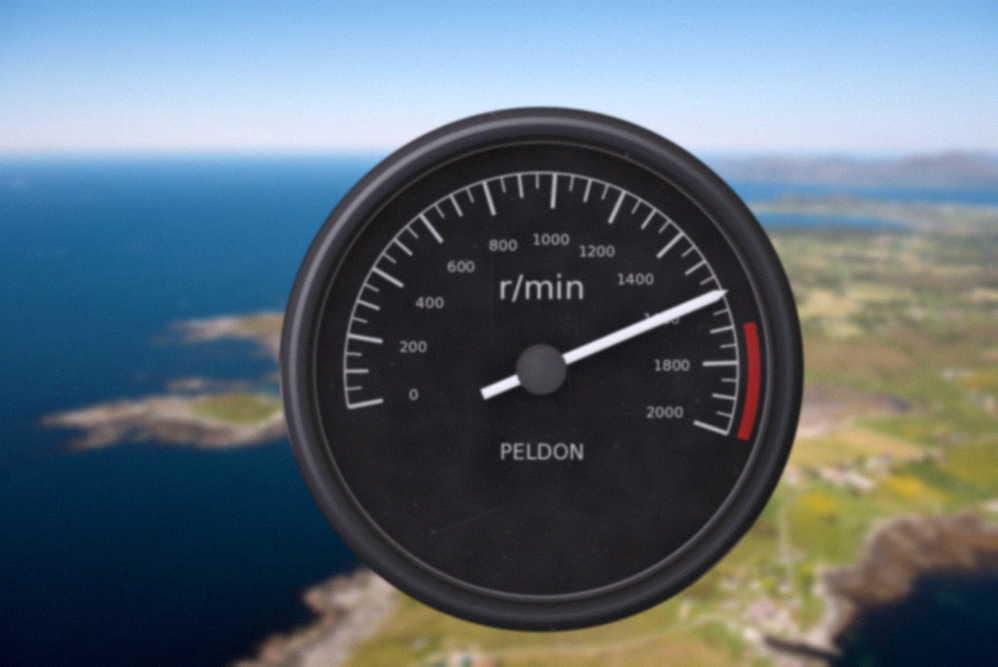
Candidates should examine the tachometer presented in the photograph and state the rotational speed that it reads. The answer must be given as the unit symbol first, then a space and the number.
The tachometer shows rpm 1600
